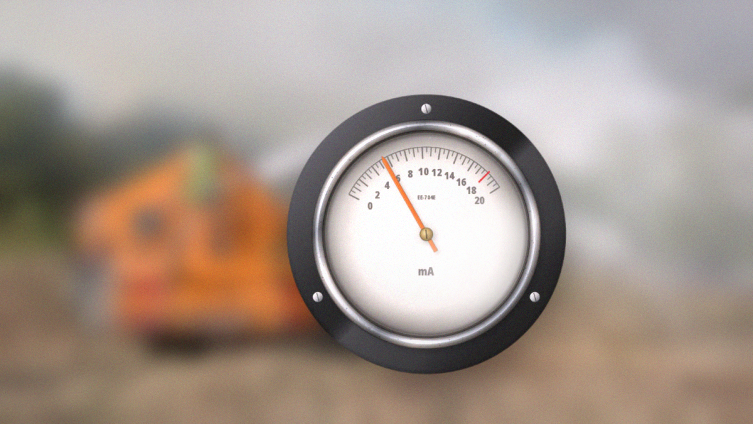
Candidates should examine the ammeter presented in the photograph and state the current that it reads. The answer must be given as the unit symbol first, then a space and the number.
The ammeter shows mA 5.5
